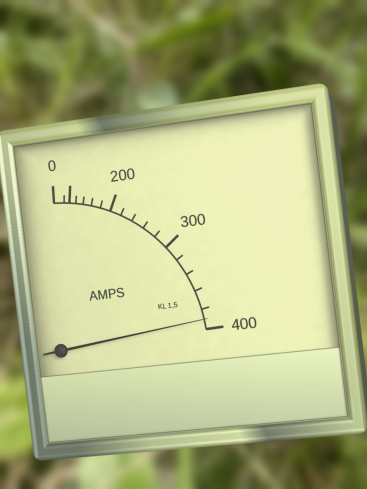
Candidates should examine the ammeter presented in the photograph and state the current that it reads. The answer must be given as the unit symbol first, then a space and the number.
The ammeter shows A 390
